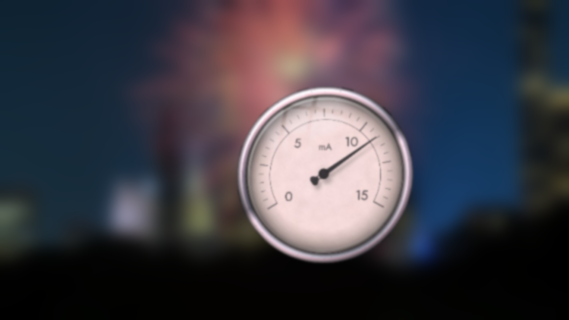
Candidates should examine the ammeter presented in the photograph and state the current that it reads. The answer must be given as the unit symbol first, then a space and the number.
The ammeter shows mA 11
